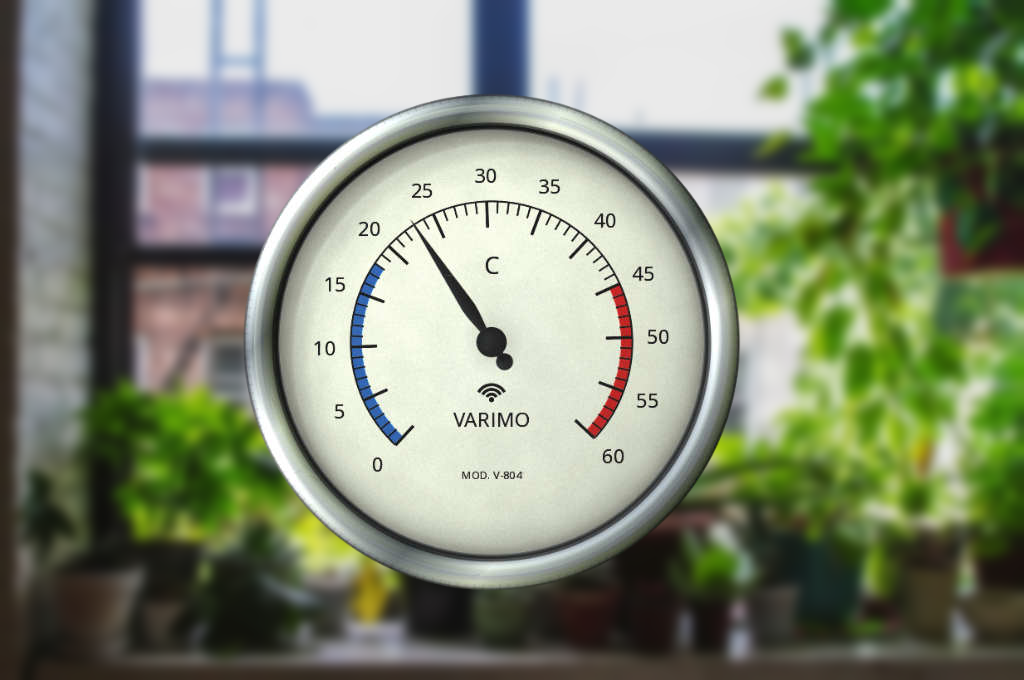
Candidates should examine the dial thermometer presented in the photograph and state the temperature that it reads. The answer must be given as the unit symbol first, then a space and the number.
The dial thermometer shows °C 23
